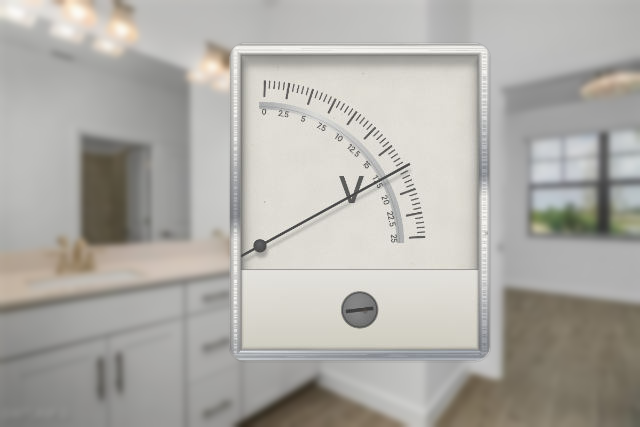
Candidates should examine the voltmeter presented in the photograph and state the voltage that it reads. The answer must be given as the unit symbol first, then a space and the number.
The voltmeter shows V 17.5
